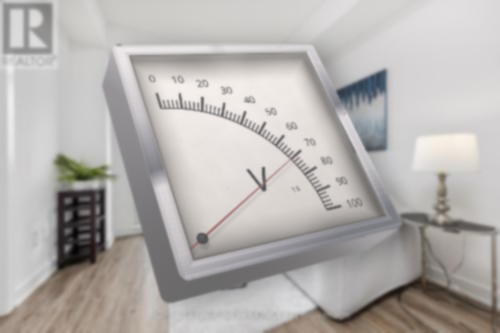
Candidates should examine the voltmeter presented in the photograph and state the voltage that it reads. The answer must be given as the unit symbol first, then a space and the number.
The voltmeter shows V 70
